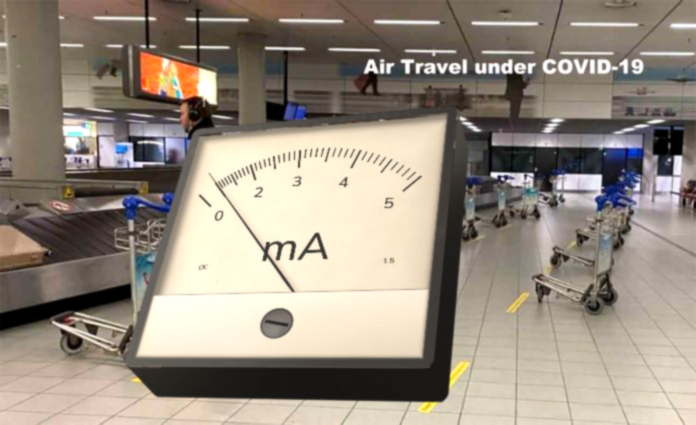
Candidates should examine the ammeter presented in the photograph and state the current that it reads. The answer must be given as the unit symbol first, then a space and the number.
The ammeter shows mA 1
